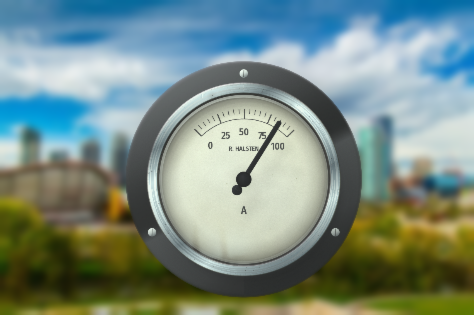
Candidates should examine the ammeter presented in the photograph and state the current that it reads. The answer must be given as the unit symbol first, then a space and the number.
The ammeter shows A 85
